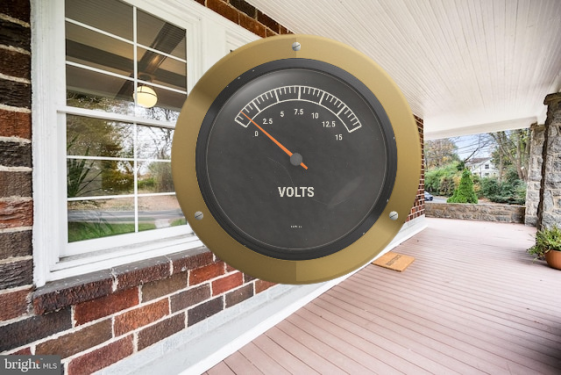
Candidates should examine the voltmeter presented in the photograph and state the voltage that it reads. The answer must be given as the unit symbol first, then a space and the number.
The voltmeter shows V 1
